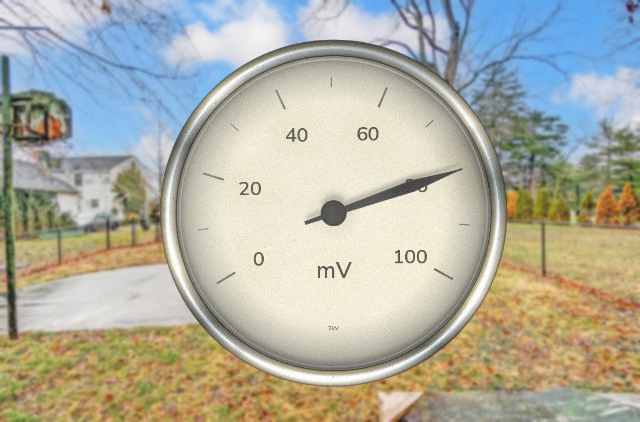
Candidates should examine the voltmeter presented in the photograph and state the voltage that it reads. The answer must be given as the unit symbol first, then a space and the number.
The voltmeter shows mV 80
